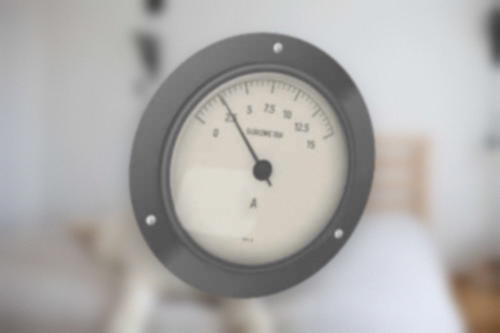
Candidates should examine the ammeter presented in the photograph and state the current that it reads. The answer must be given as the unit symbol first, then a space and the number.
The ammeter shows A 2.5
